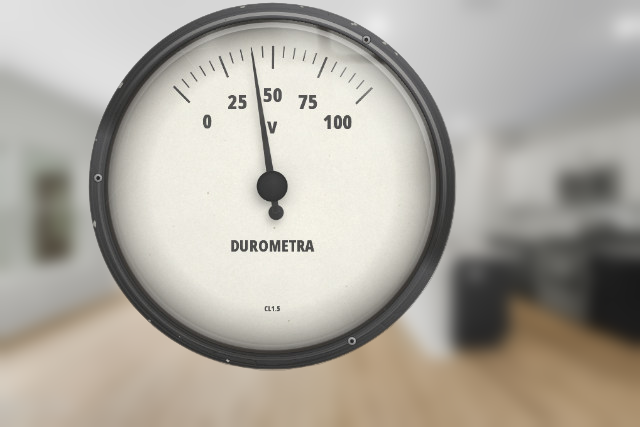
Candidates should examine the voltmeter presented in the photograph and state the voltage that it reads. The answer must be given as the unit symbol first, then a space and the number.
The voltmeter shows V 40
